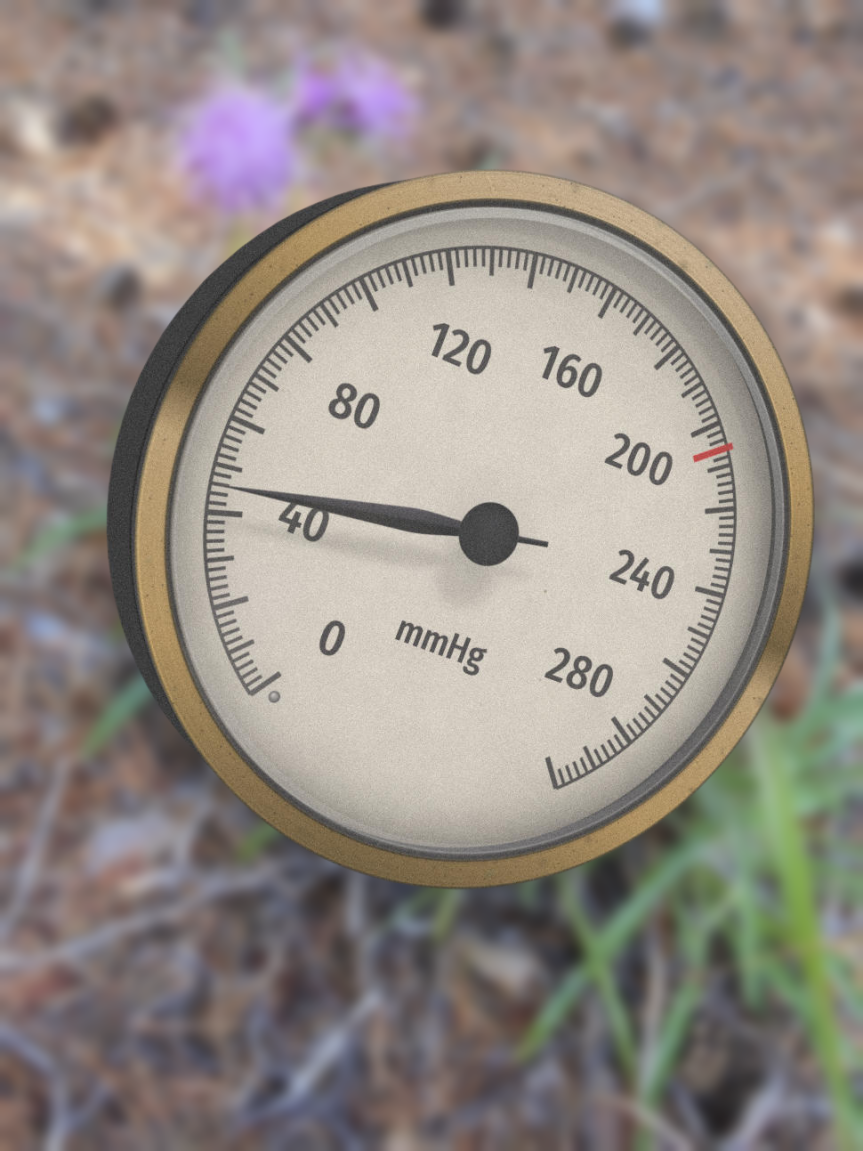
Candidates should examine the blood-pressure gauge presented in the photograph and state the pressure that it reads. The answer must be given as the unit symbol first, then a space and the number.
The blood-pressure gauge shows mmHg 46
